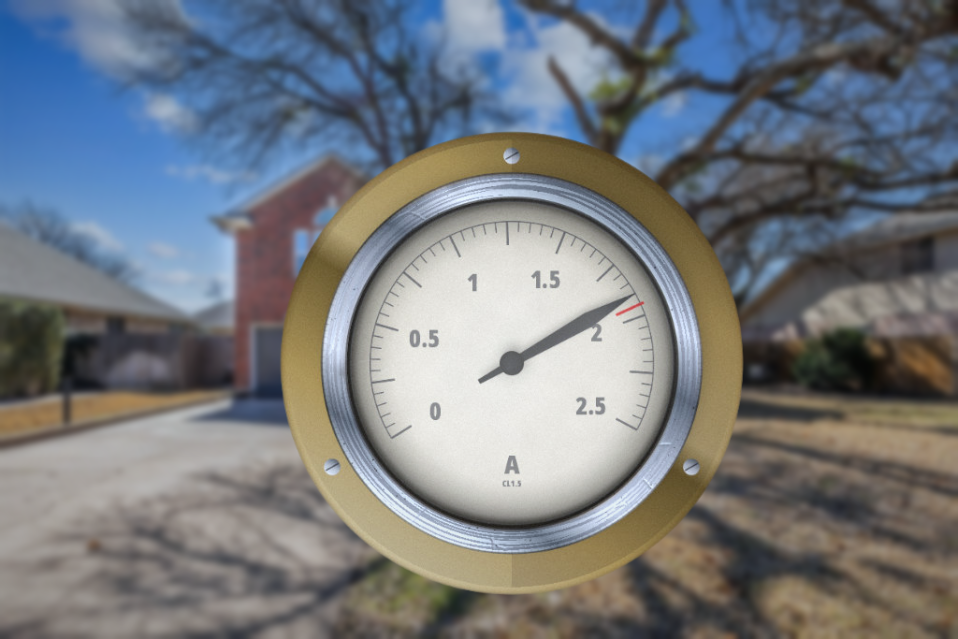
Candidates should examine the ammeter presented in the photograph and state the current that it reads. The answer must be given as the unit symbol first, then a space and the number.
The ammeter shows A 1.9
